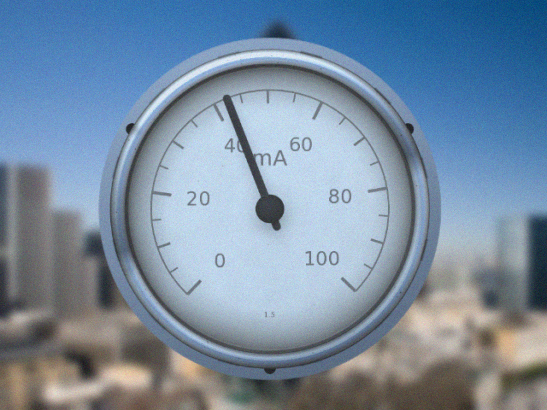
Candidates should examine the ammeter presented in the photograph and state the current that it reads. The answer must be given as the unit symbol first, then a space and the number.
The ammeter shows mA 42.5
